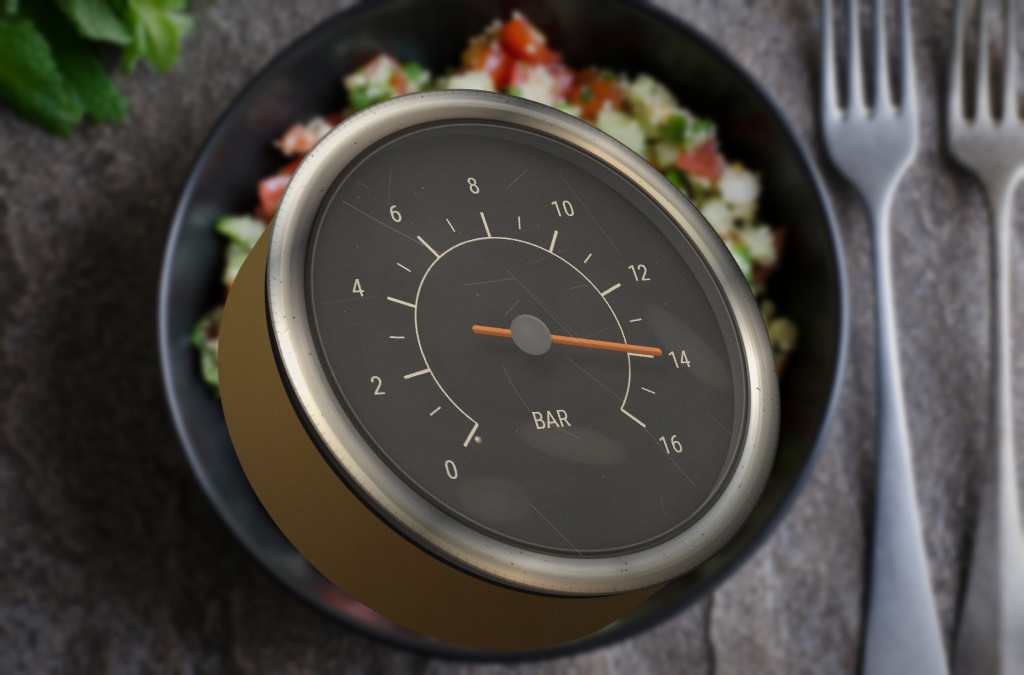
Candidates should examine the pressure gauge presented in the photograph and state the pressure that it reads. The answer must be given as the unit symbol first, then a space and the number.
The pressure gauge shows bar 14
